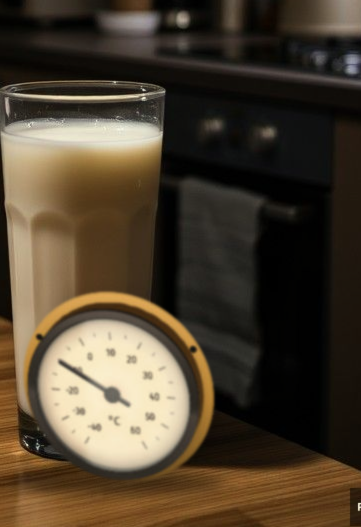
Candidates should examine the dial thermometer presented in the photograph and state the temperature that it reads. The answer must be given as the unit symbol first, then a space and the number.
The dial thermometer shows °C -10
